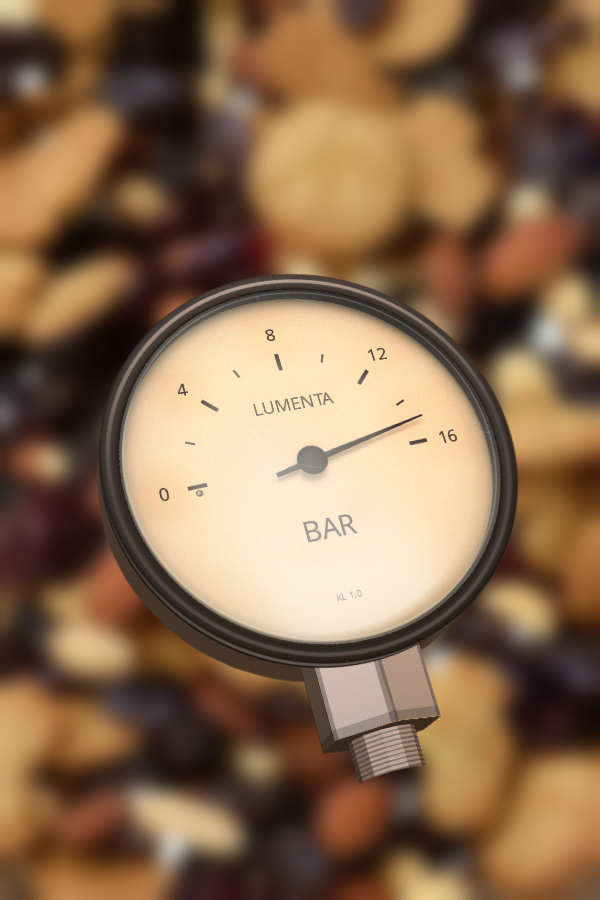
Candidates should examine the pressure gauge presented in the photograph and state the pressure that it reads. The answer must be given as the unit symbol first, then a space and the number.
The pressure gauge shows bar 15
